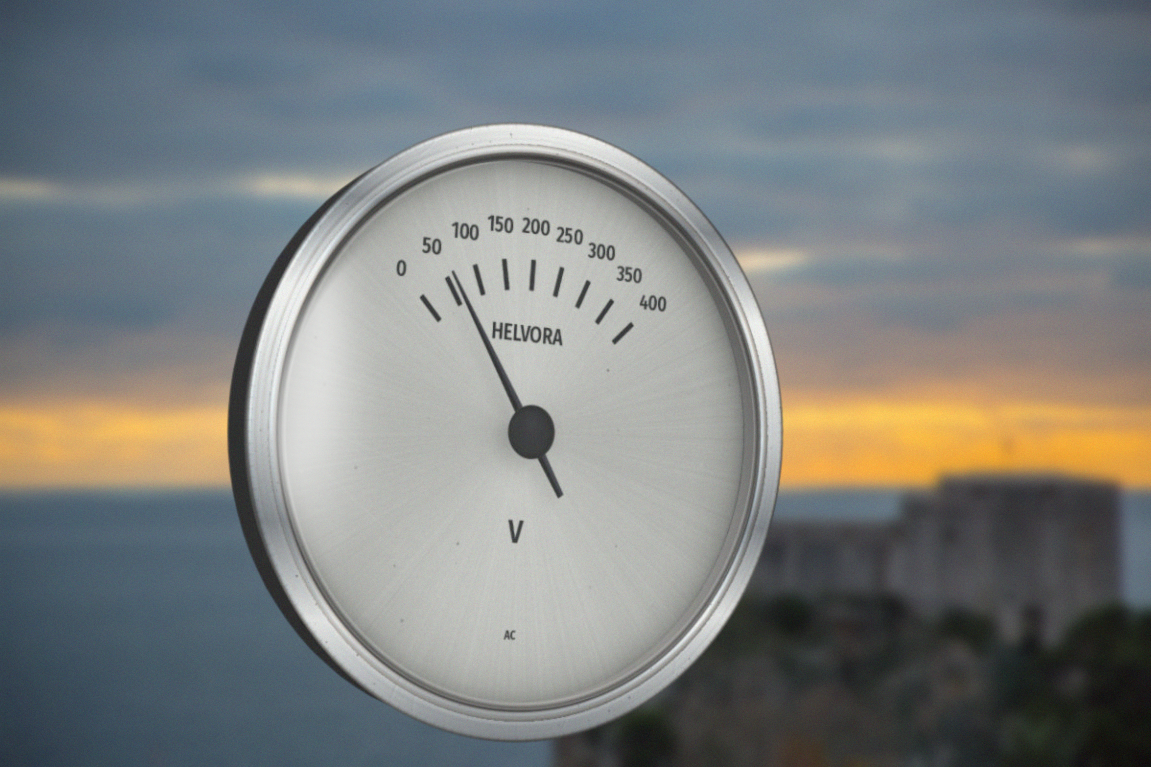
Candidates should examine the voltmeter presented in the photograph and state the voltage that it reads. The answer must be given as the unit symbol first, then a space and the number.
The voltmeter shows V 50
